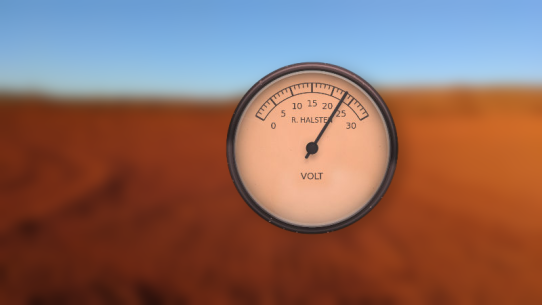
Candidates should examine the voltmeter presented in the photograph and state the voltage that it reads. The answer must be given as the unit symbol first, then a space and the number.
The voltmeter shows V 23
